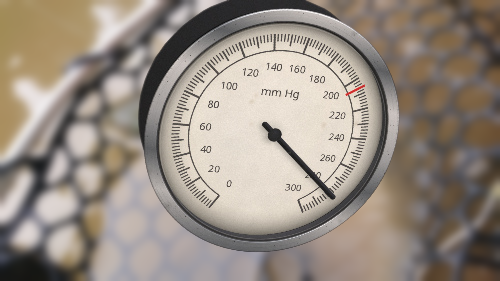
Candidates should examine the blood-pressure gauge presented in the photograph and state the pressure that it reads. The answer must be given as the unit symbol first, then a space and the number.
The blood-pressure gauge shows mmHg 280
